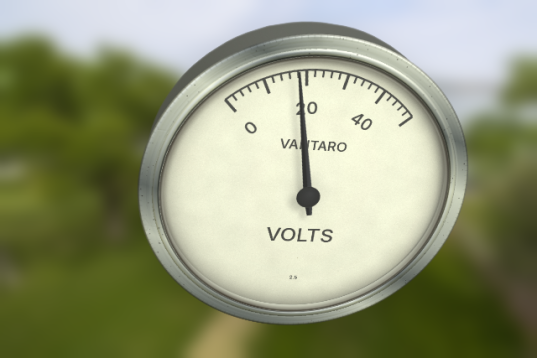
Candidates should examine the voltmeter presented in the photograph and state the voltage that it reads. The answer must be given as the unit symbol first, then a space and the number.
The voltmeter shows V 18
